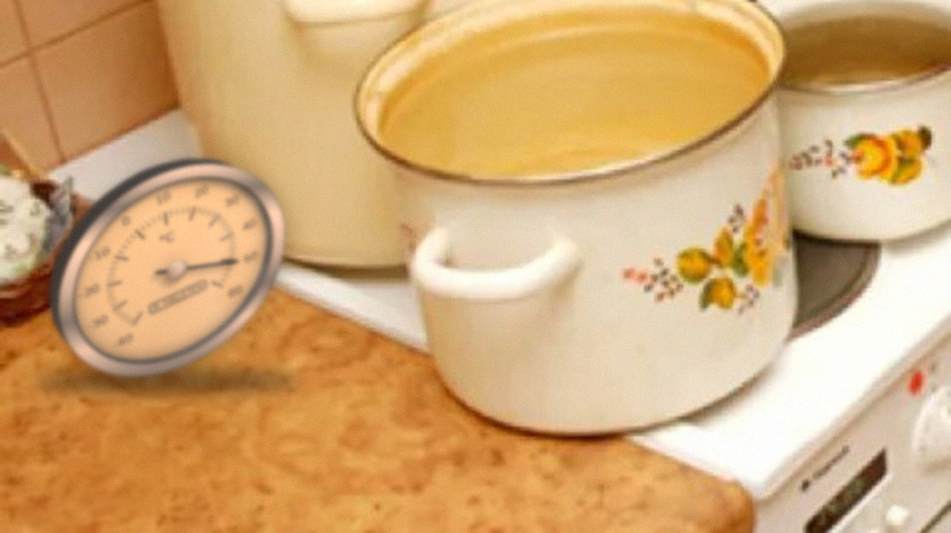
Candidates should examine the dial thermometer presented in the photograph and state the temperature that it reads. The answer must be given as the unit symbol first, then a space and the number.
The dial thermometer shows °C 50
